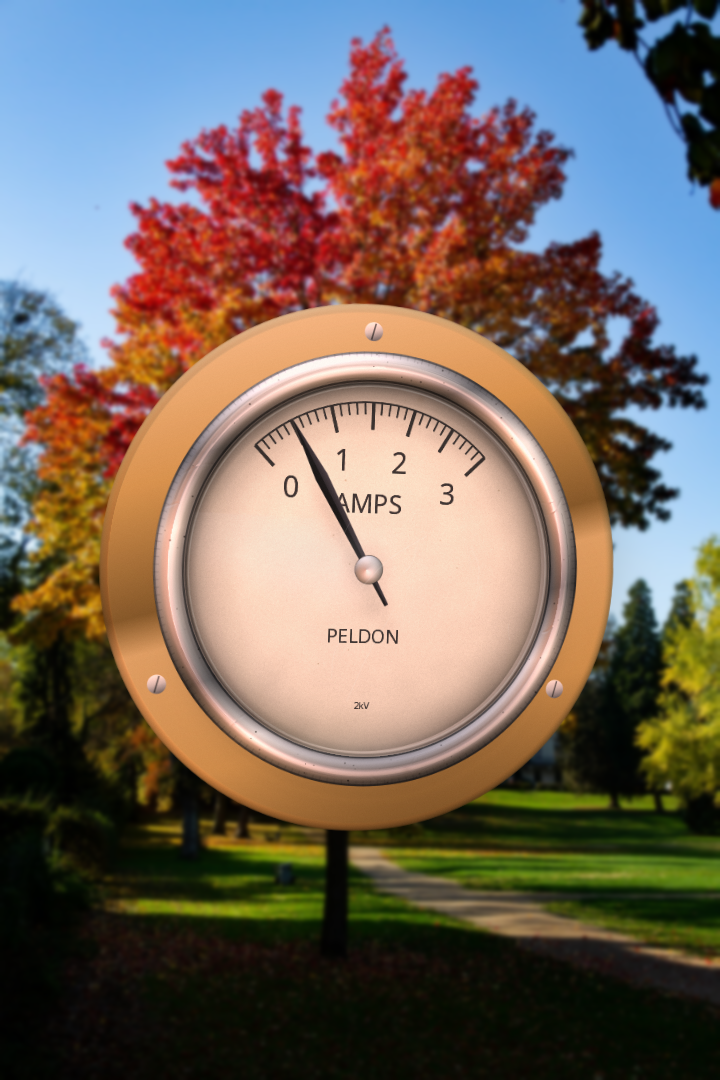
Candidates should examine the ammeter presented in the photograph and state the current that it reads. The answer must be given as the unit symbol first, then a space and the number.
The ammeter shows A 0.5
